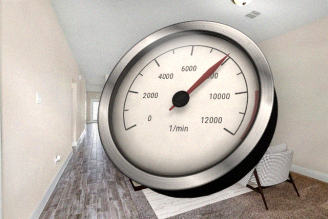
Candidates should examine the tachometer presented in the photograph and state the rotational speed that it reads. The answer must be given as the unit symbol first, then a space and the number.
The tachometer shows rpm 8000
